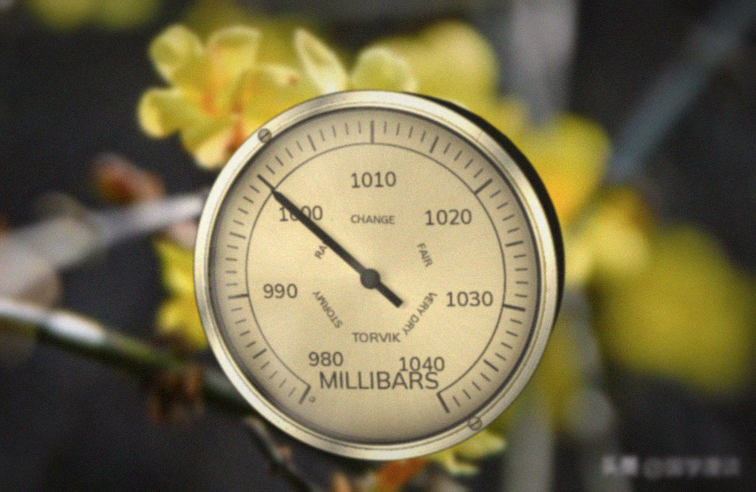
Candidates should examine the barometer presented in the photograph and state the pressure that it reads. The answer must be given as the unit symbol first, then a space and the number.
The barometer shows mbar 1000
